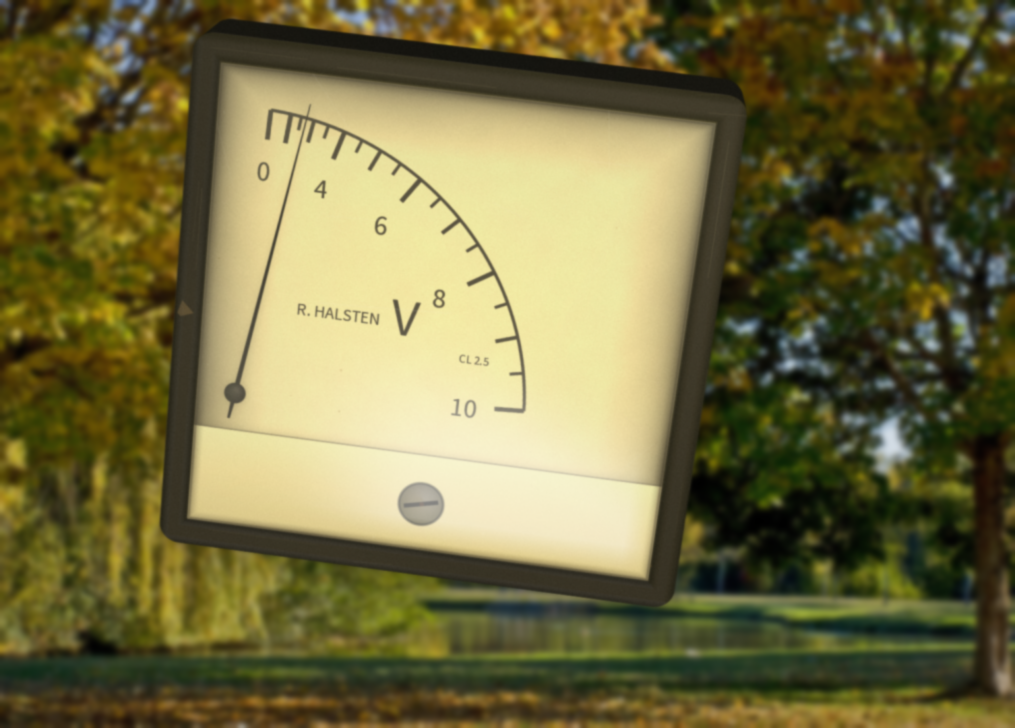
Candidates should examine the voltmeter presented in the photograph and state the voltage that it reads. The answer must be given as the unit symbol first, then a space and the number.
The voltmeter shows V 2.75
